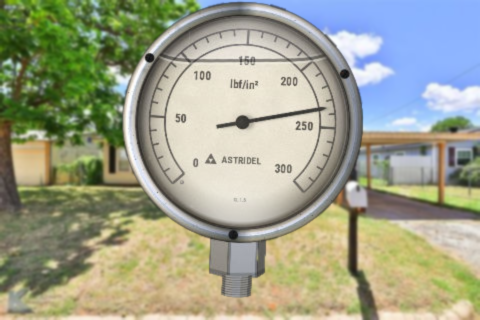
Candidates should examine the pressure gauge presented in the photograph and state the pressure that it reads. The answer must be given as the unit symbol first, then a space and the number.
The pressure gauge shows psi 235
